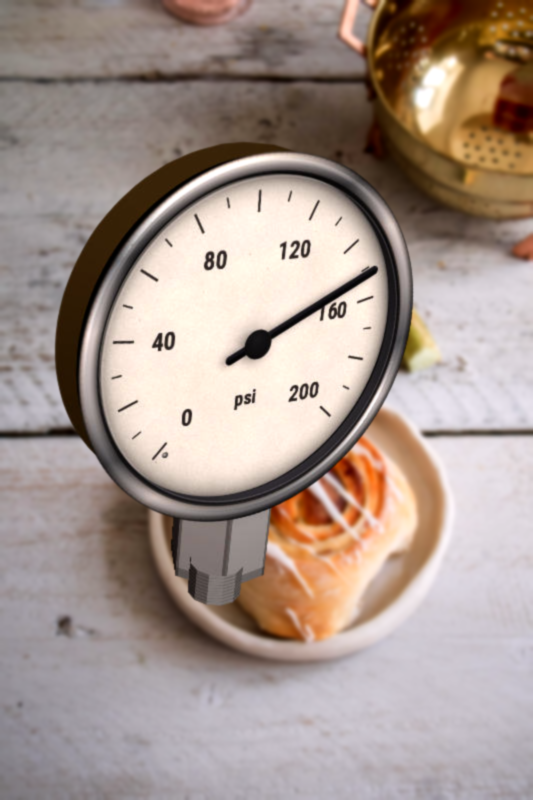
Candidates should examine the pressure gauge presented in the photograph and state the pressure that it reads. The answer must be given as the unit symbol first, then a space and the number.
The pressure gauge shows psi 150
